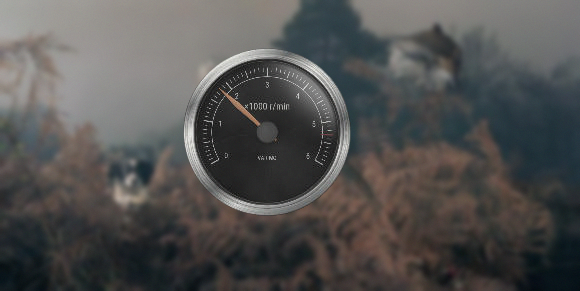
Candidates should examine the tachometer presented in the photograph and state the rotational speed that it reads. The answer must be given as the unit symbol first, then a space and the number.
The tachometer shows rpm 1800
